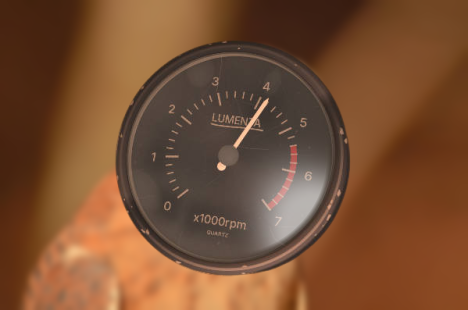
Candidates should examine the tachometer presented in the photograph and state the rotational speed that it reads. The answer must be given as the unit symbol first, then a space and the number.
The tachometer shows rpm 4200
